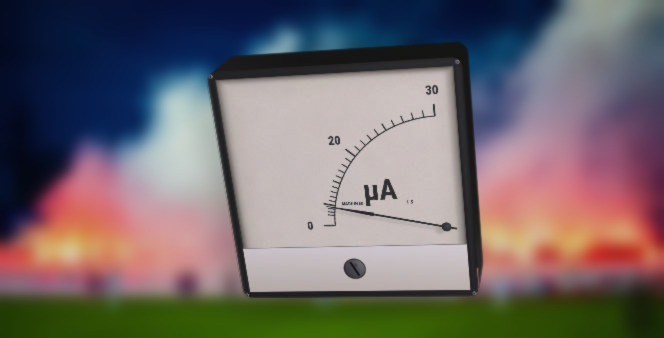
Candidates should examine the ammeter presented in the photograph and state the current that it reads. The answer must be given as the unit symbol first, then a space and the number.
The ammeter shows µA 10
